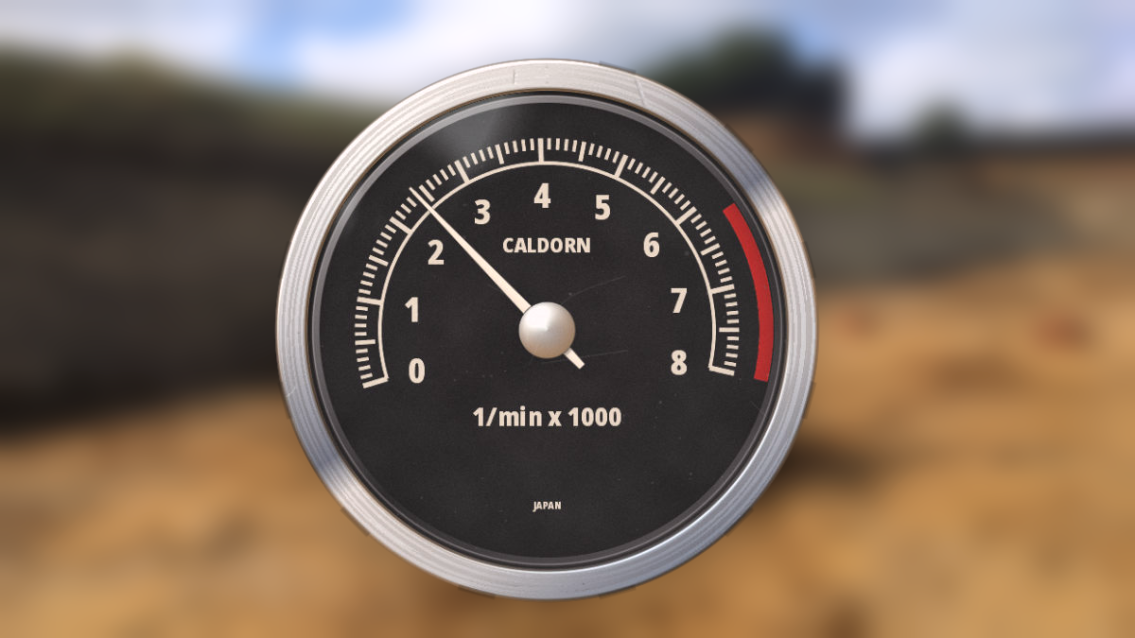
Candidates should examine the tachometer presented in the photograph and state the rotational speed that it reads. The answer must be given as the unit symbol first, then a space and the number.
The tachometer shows rpm 2400
